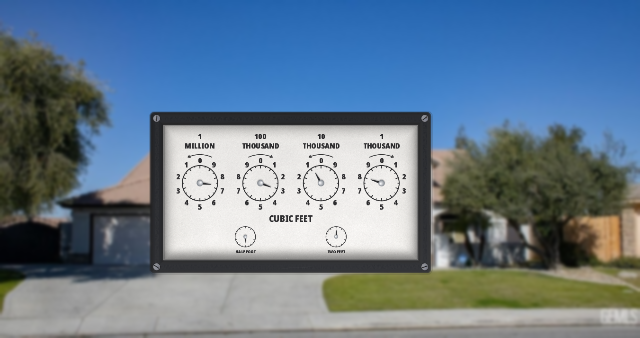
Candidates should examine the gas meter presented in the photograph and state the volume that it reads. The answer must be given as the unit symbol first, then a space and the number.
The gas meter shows ft³ 730800
